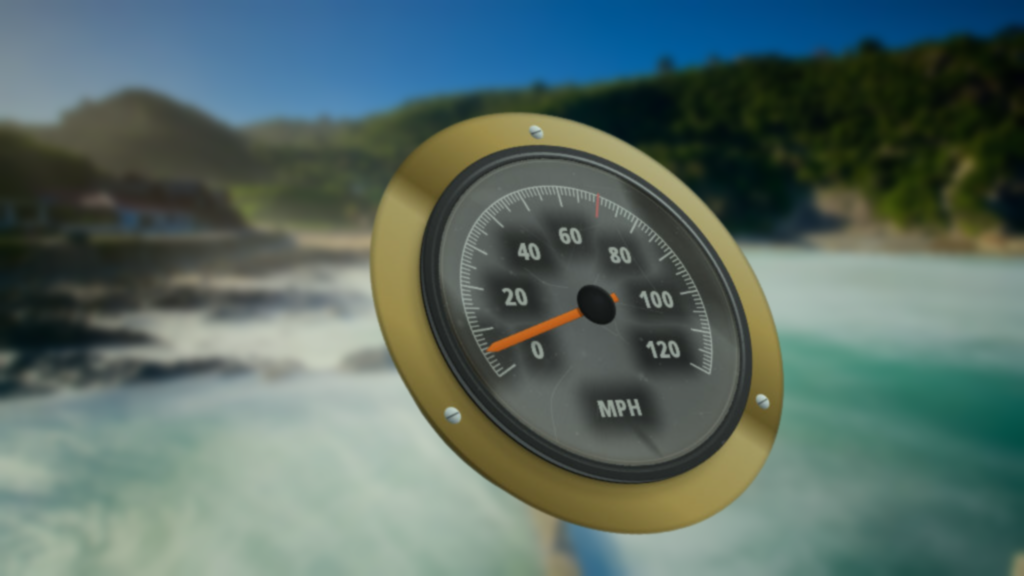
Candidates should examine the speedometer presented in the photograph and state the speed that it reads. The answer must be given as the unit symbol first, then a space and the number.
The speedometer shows mph 5
